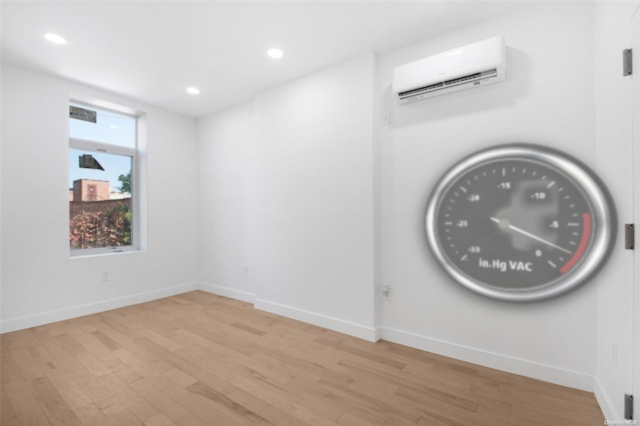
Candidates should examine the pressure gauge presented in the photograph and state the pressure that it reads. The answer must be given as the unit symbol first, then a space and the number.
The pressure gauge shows inHg -2
